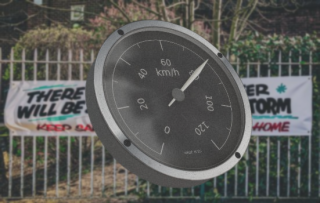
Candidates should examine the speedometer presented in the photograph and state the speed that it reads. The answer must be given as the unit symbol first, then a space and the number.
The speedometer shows km/h 80
